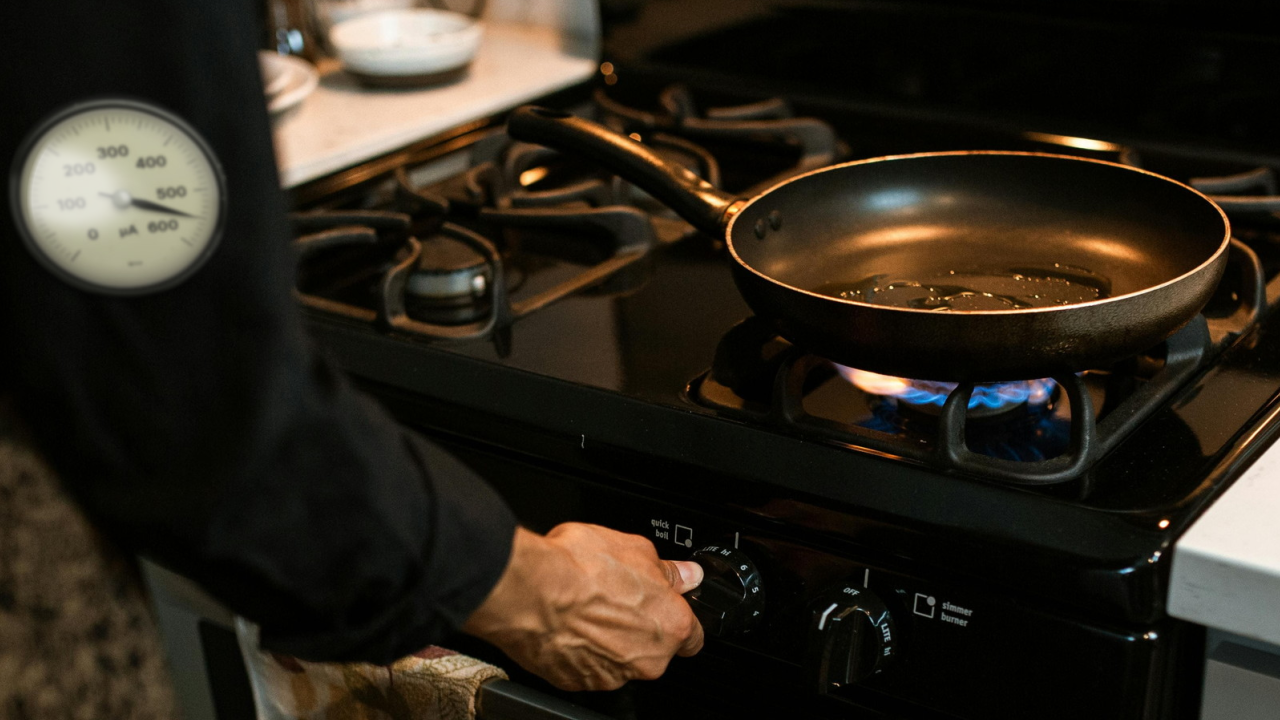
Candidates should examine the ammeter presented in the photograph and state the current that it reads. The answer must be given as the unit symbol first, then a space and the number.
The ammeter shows µA 550
